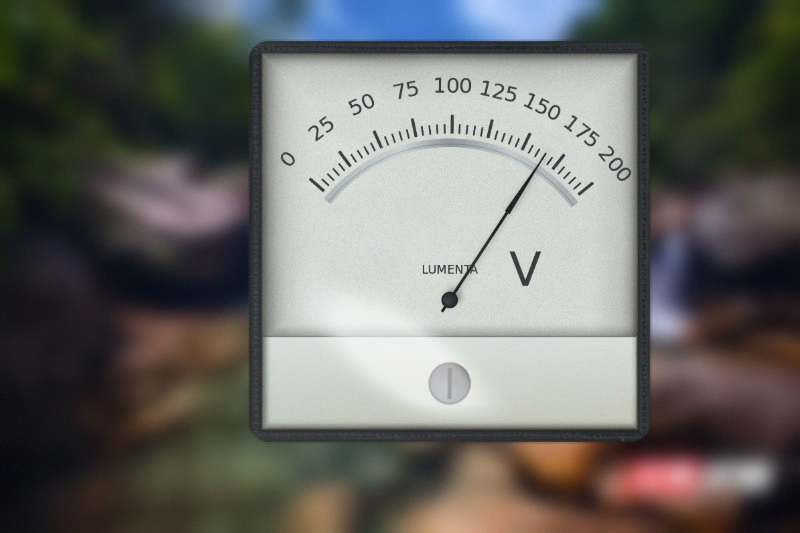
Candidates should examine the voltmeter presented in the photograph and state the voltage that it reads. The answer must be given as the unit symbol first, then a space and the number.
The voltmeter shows V 165
